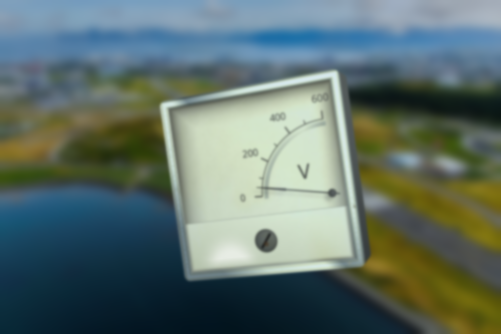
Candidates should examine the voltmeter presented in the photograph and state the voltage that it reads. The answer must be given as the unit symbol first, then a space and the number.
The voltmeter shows V 50
